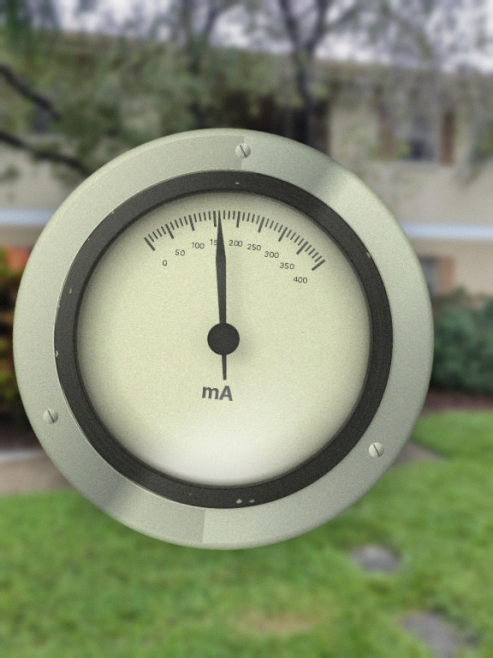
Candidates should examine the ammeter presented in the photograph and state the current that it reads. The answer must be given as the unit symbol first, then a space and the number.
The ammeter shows mA 160
